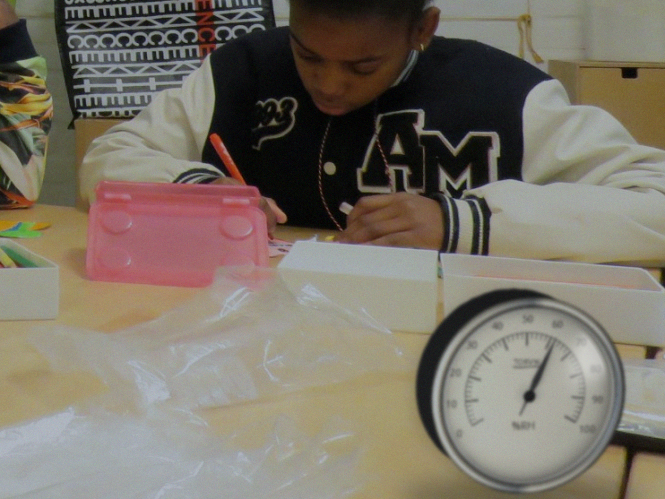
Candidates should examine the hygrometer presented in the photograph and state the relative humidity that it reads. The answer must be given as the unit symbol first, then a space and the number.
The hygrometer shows % 60
